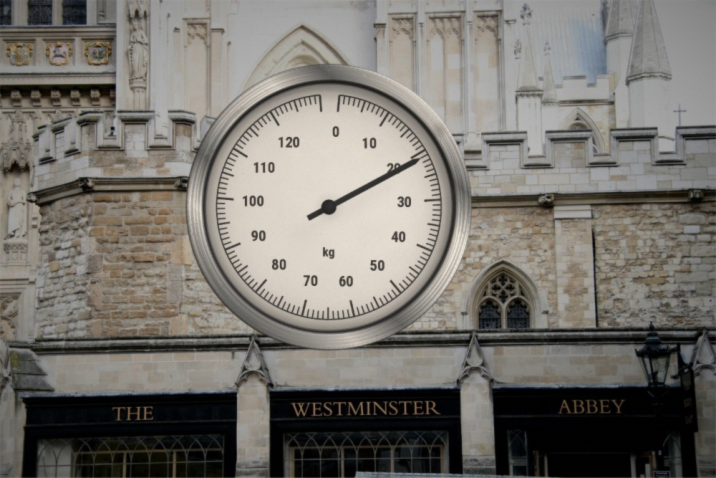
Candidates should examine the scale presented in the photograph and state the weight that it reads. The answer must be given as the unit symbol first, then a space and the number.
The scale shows kg 21
